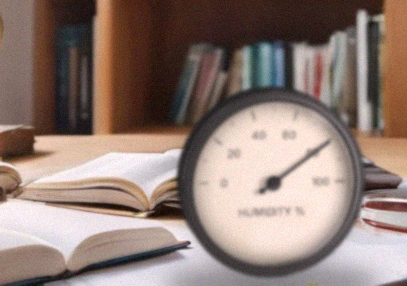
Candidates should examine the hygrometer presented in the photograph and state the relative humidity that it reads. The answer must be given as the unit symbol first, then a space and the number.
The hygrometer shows % 80
